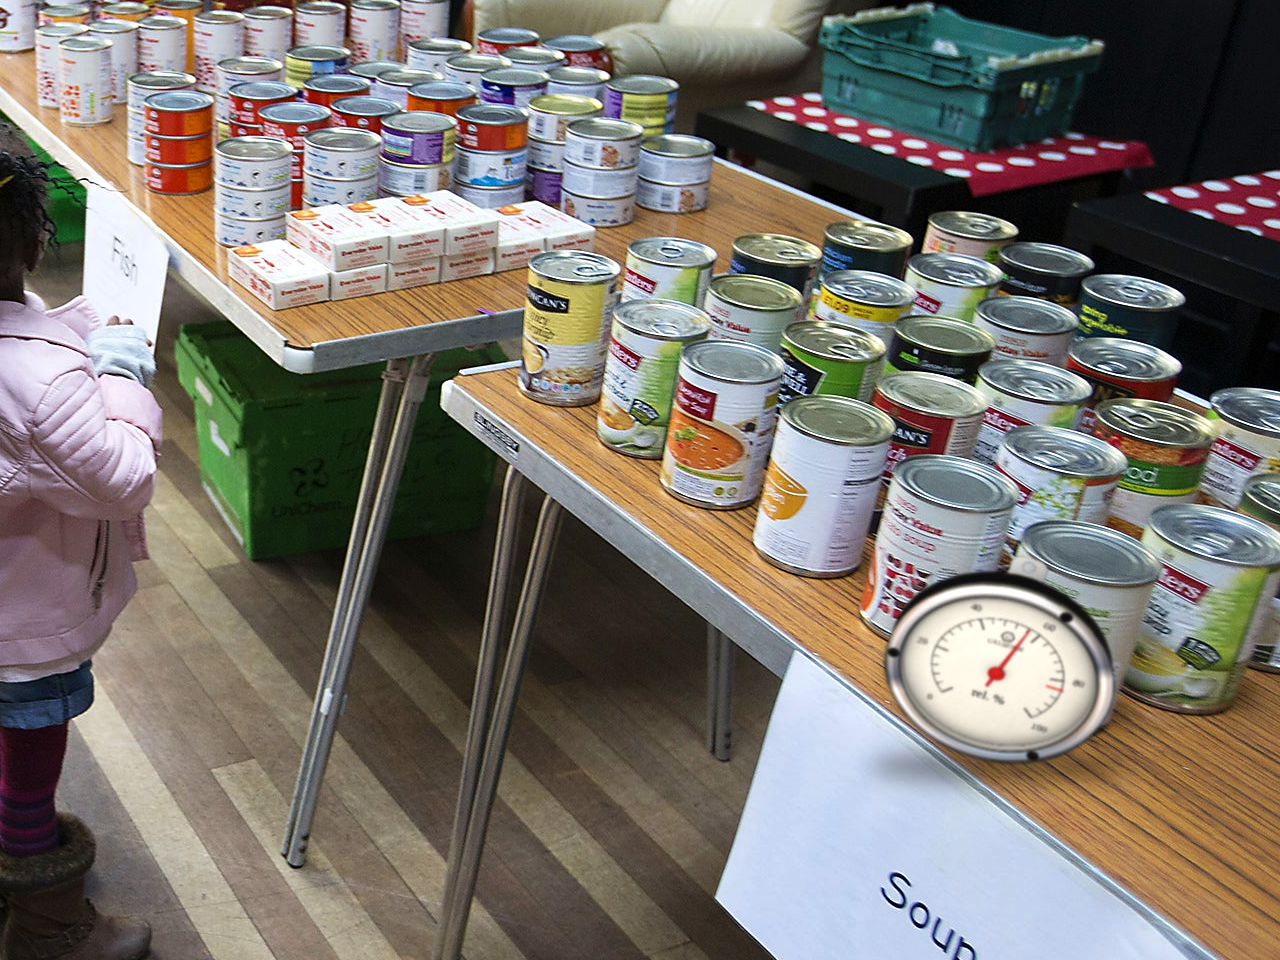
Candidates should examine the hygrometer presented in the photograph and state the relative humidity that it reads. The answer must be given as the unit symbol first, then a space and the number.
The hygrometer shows % 56
